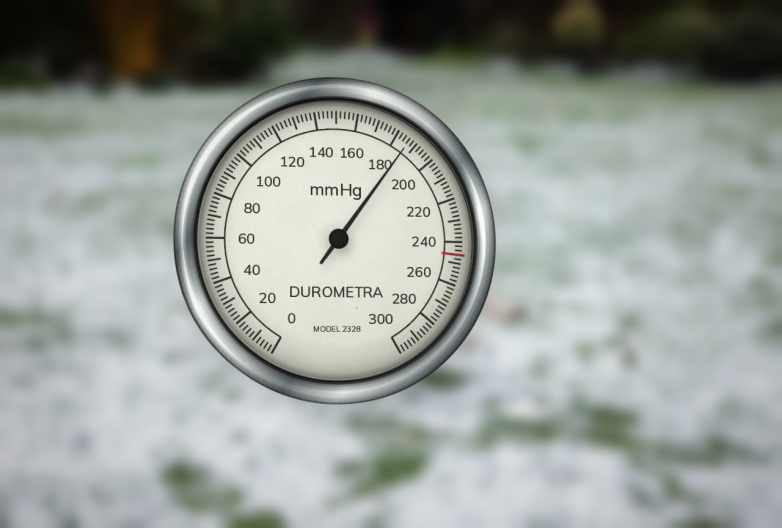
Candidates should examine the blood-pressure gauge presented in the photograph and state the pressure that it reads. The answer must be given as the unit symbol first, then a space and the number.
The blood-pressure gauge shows mmHg 186
